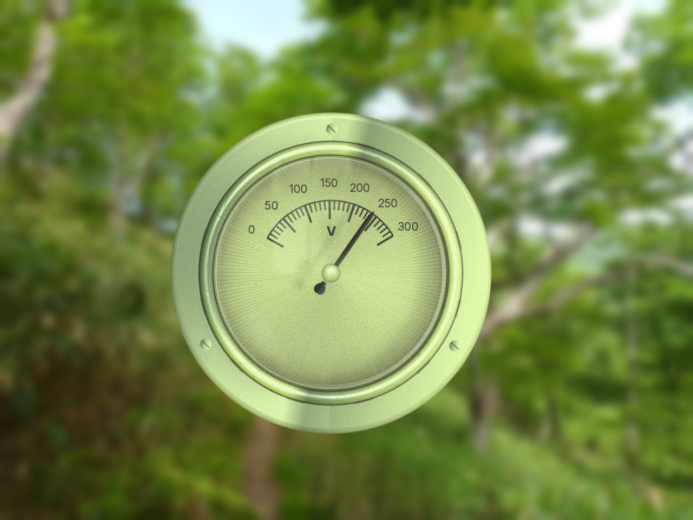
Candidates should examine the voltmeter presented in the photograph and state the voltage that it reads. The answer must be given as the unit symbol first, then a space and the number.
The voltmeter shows V 240
